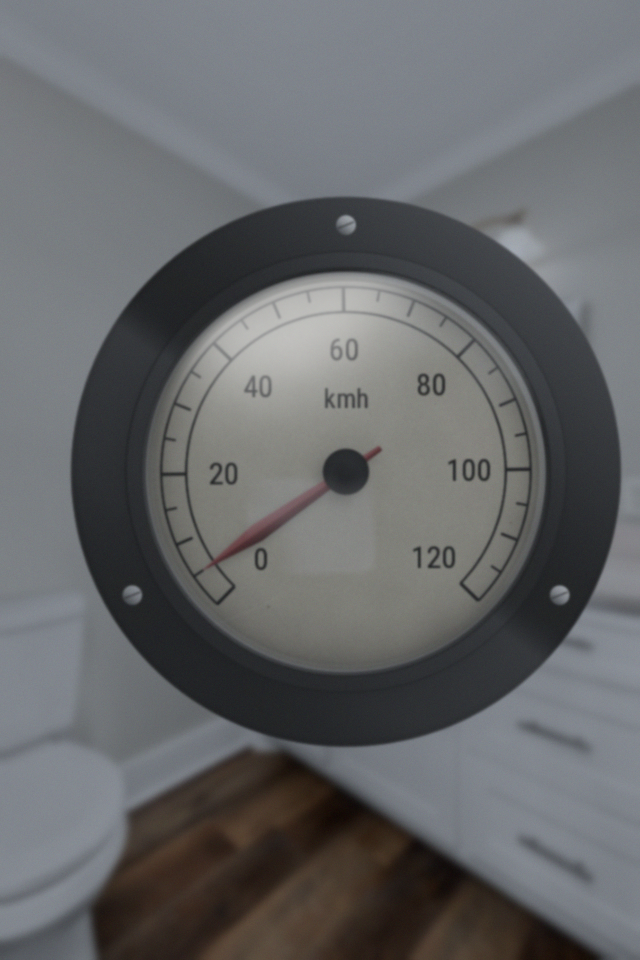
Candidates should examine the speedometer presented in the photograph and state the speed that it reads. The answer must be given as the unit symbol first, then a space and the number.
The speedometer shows km/h 5
